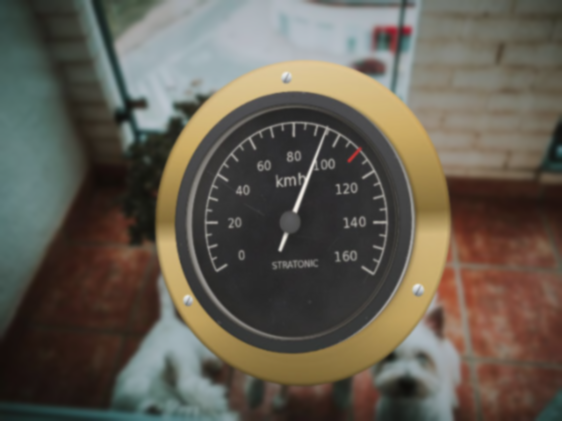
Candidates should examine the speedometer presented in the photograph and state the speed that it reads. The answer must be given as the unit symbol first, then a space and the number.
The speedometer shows km/h 95
